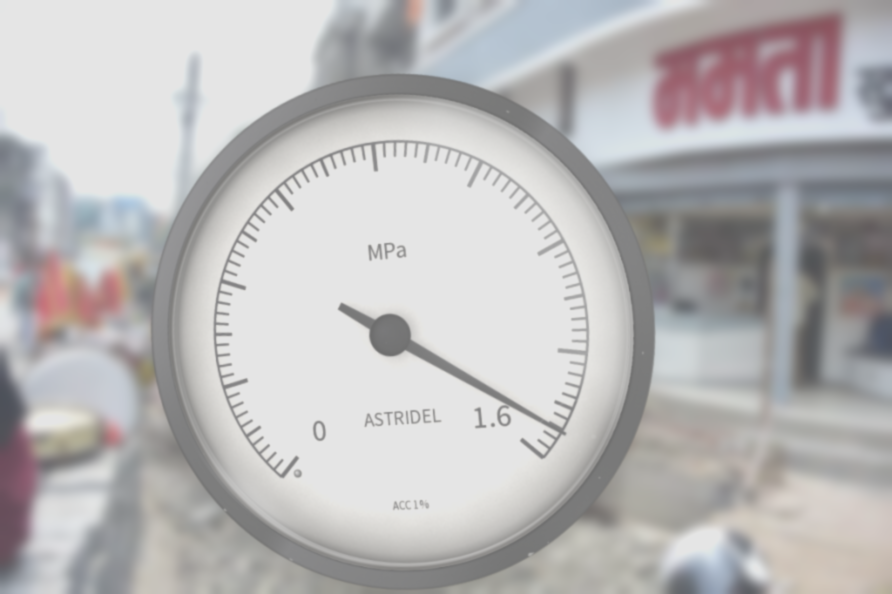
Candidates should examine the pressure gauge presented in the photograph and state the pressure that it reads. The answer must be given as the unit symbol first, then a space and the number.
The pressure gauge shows MPa 1.54
